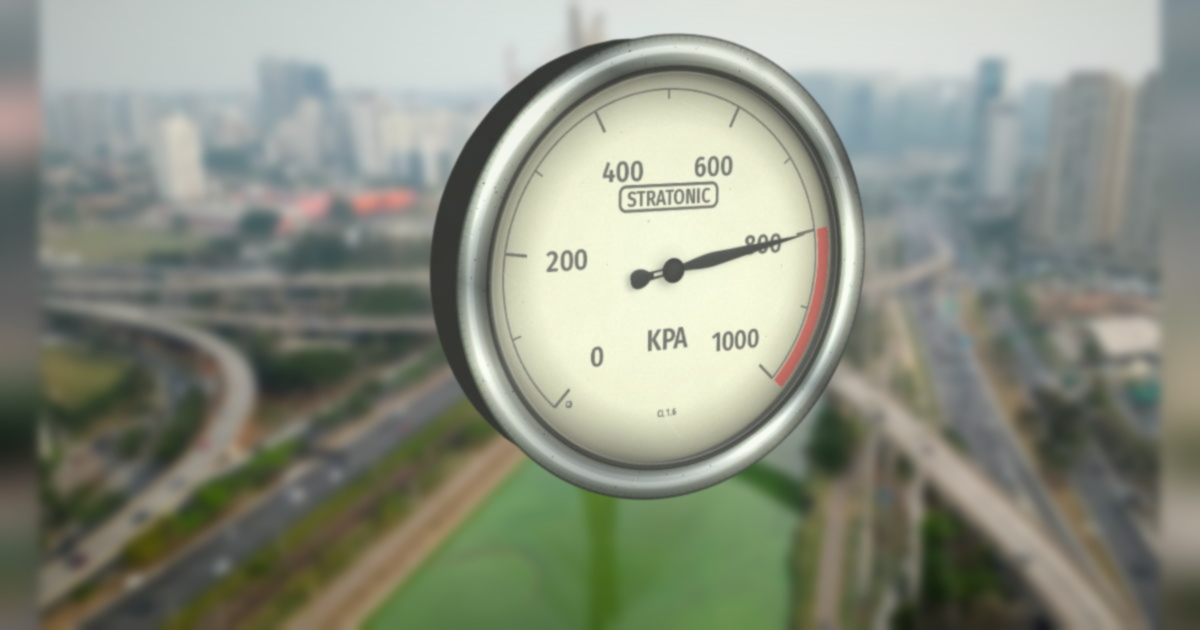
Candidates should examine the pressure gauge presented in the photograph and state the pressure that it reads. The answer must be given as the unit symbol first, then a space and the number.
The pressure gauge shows kPa 800
